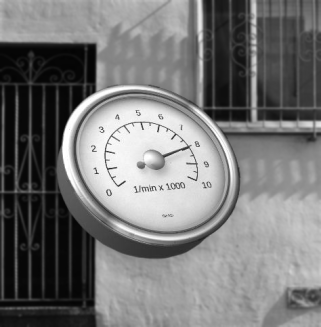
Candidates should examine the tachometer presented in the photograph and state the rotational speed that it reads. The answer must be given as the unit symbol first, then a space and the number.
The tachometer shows rpm 8000
